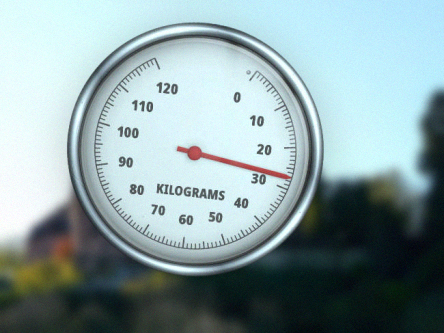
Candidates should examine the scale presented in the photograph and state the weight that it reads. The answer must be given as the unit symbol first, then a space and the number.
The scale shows kg 27
